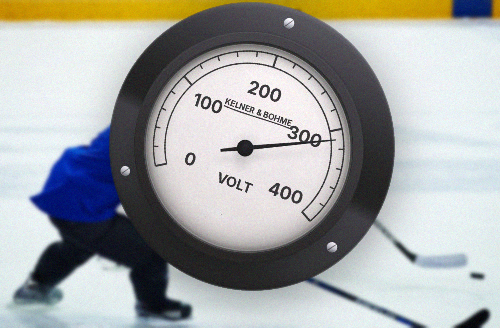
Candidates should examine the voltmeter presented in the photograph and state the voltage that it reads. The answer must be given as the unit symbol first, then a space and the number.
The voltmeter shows V 310
